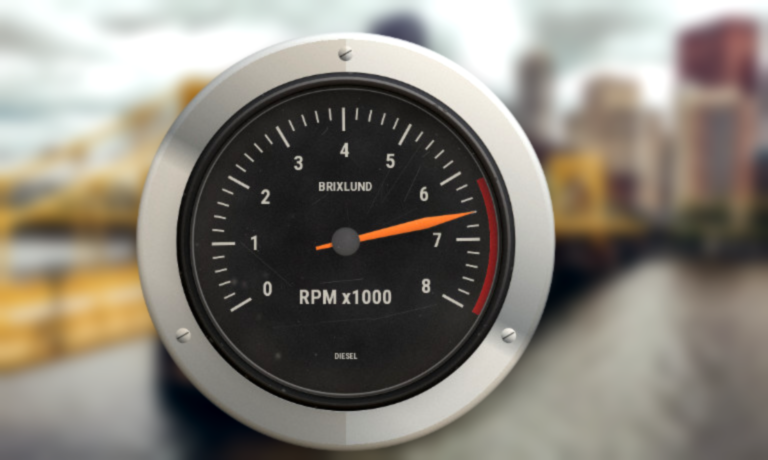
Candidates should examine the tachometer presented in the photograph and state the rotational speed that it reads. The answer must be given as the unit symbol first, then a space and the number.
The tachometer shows rpm 6600
